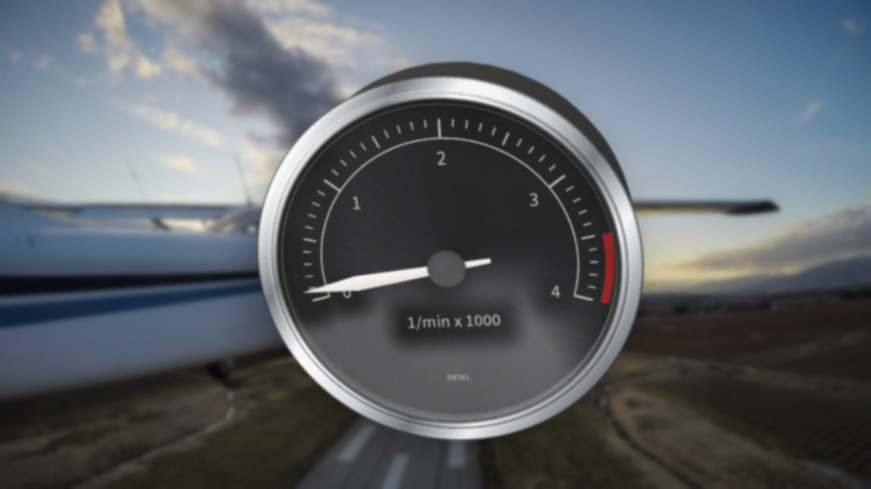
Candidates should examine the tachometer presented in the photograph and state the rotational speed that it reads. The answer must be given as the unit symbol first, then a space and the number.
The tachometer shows rpm 100
